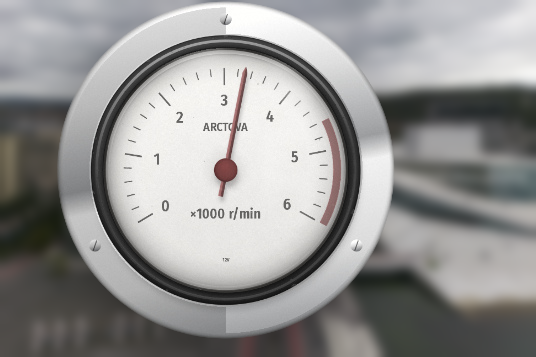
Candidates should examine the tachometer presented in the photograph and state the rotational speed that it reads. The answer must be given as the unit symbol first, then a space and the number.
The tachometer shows rpm 3300
